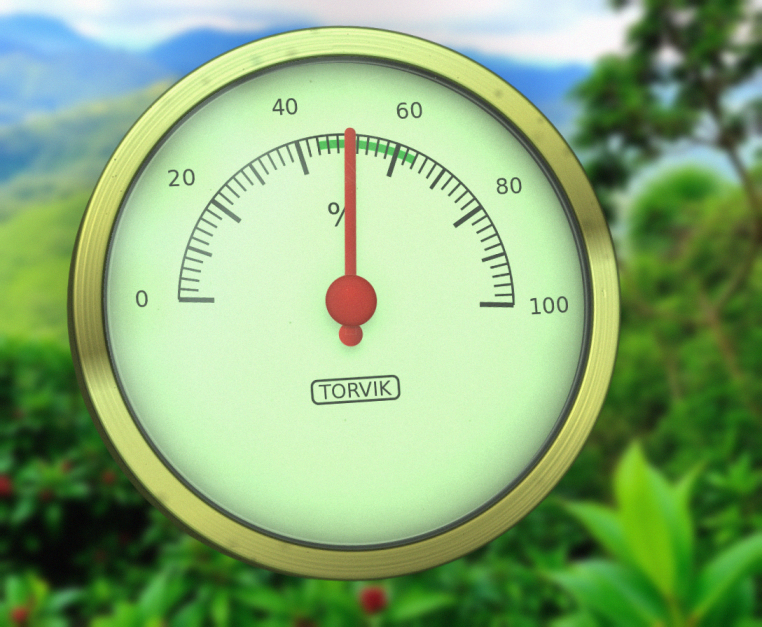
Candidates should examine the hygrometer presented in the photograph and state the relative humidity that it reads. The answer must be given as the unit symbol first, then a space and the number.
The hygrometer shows % 50
